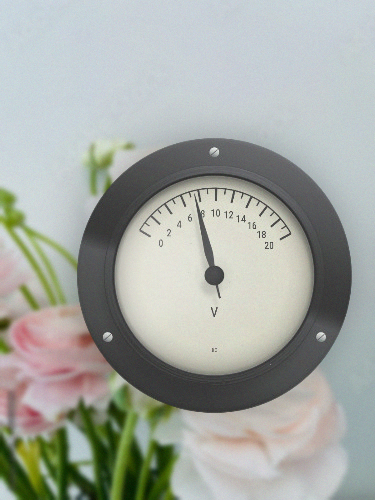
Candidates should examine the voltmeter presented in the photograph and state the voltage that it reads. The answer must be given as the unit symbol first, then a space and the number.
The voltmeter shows V 7.5
